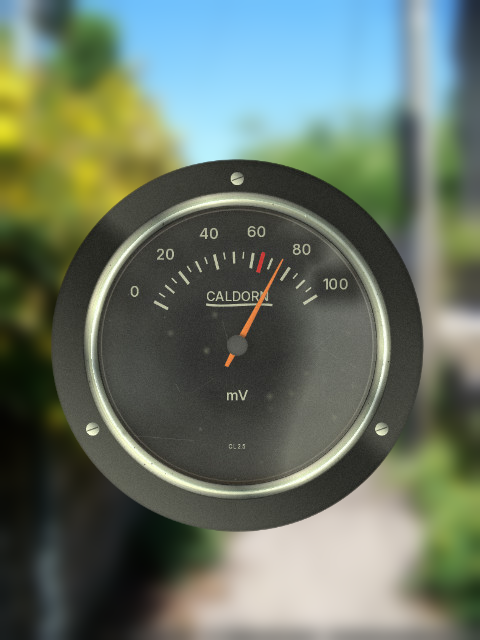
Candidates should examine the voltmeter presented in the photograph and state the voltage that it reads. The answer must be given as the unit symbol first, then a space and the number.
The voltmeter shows mV 75
